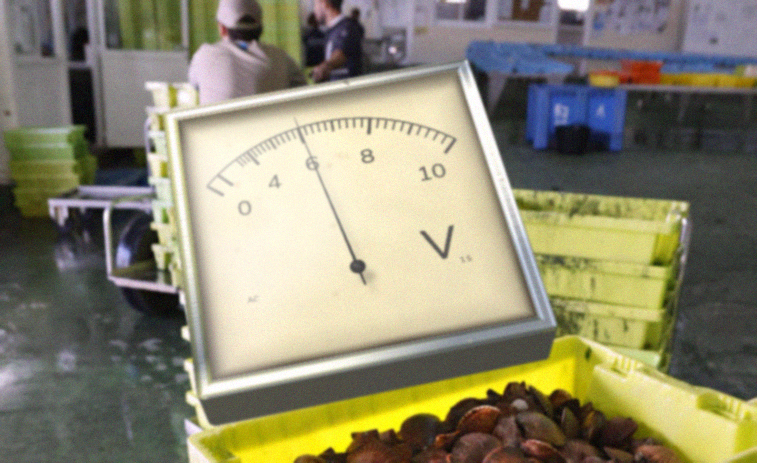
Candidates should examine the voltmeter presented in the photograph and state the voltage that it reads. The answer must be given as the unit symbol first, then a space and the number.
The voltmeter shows V 6
